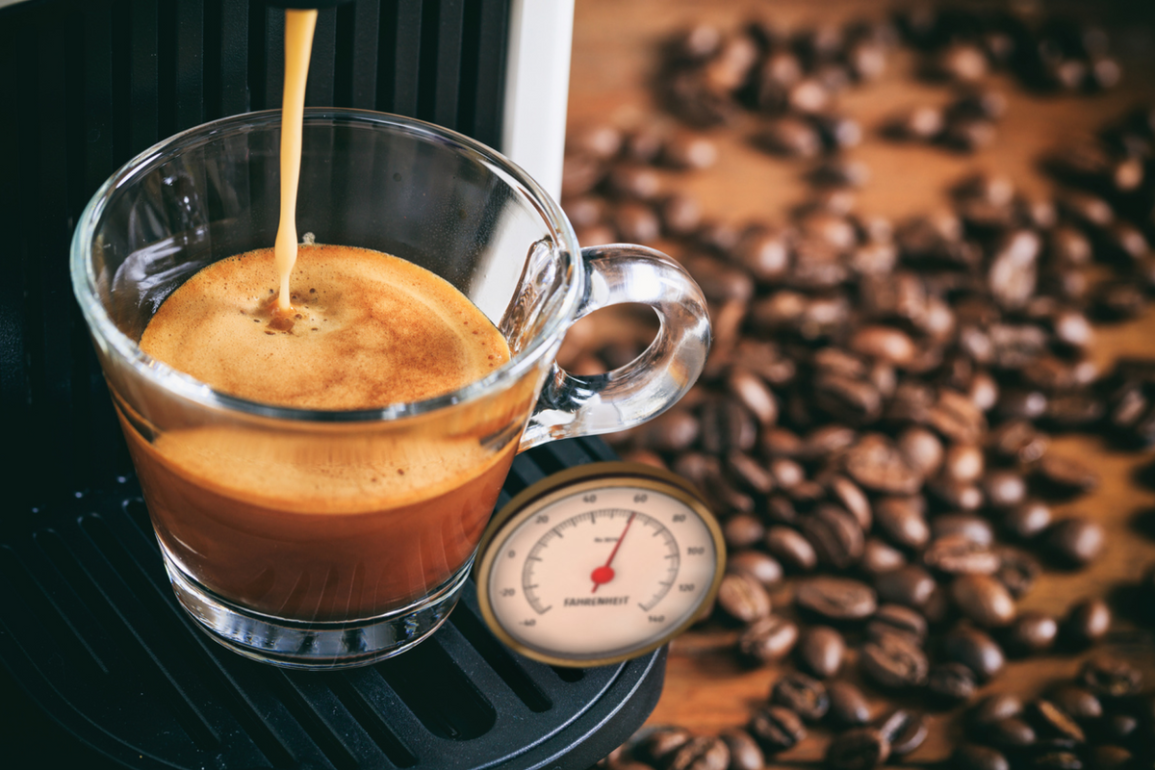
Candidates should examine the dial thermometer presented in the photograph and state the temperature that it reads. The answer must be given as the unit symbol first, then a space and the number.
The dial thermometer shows °F 60
